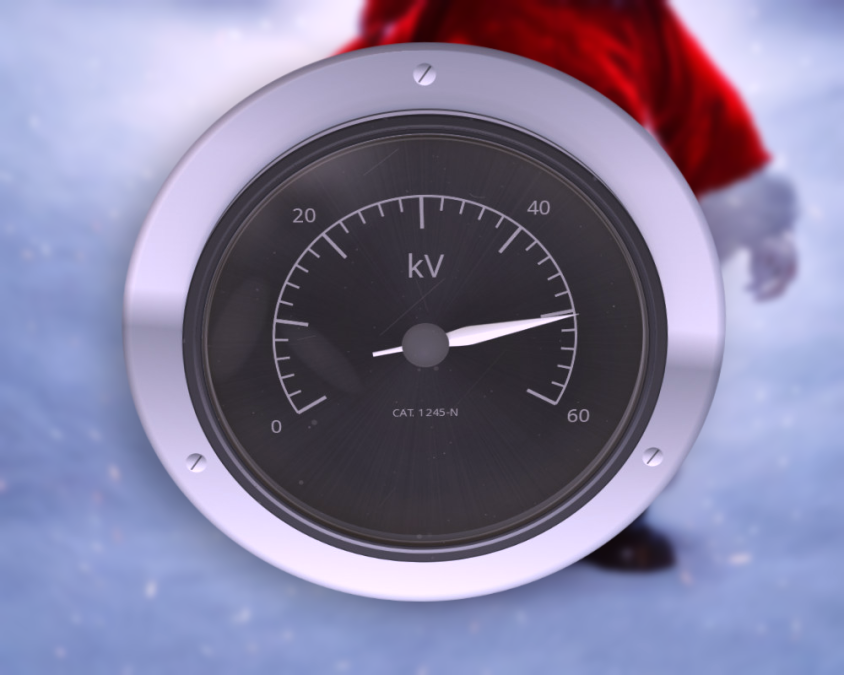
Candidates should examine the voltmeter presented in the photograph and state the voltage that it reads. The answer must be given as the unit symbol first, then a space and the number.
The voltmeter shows kV 50
